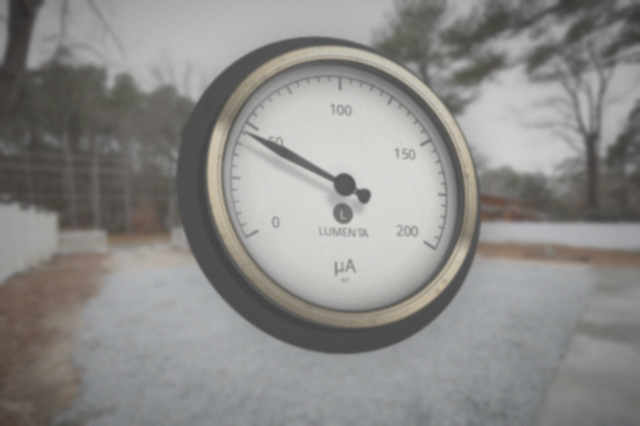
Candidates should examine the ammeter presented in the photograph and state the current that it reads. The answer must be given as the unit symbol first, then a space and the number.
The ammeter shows µA 45
